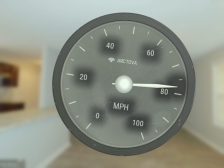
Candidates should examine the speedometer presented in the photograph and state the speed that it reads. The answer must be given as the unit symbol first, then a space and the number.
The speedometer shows mph 77.5
